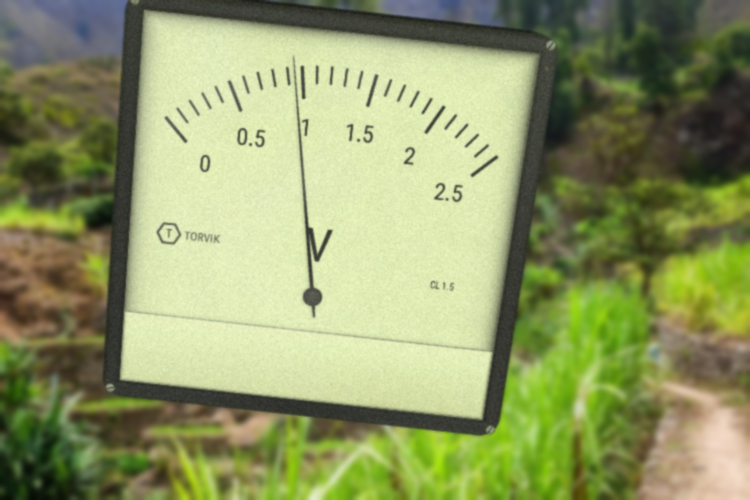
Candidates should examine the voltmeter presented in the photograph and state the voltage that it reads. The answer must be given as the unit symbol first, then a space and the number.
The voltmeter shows V 0.95
